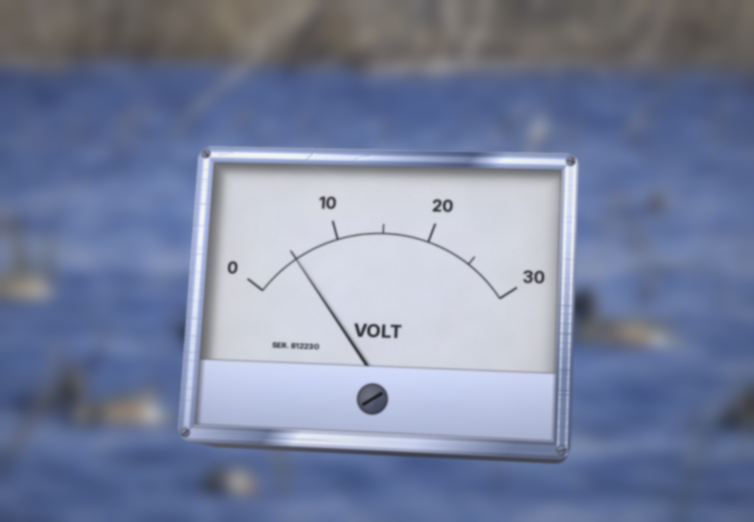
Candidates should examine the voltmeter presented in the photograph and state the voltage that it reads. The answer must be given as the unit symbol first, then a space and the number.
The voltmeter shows V 5
